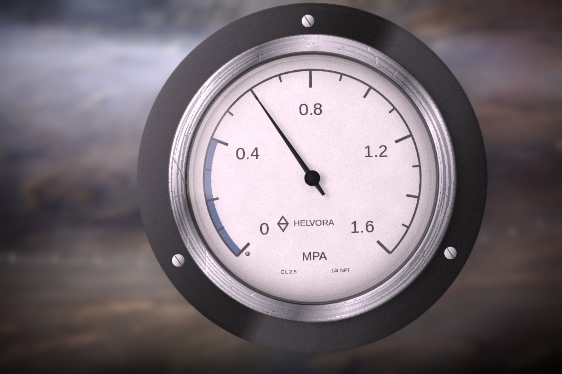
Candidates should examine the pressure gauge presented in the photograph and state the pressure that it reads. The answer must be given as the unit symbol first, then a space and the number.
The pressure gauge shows MPa 0.6
